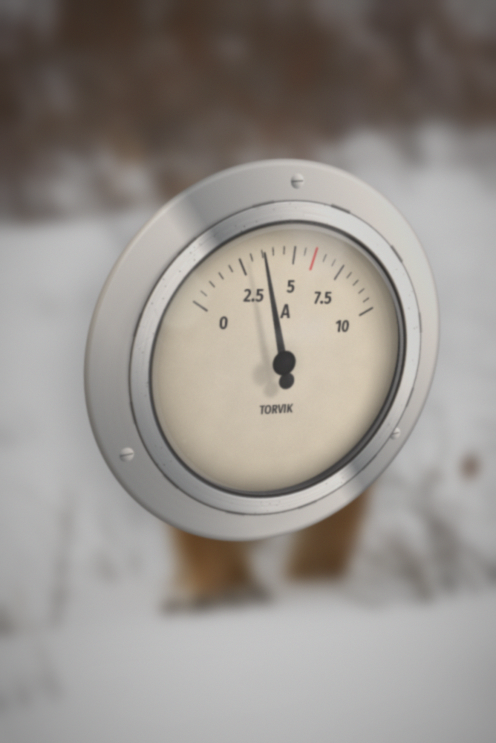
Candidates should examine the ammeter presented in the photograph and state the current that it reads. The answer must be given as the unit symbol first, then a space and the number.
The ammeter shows A 3.5
